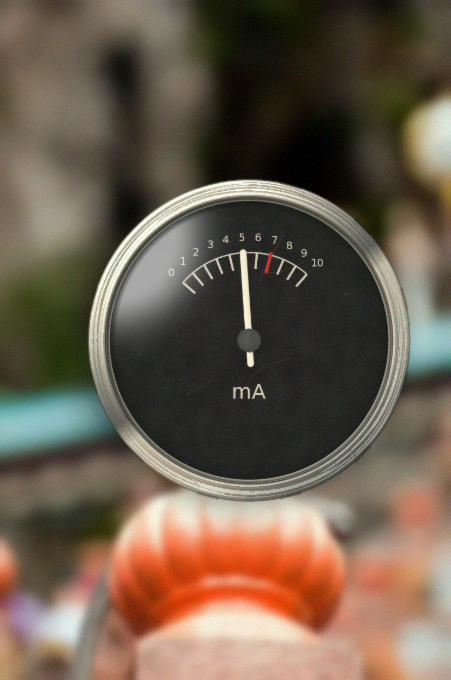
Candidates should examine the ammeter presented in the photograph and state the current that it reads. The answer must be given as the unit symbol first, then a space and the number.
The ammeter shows mA 5
